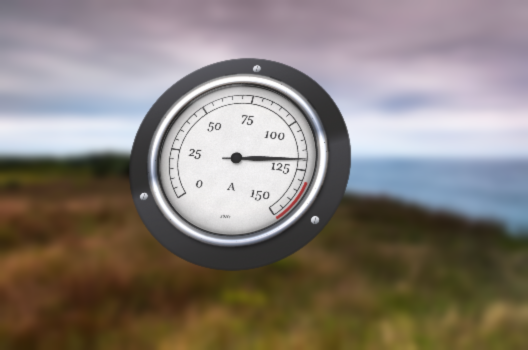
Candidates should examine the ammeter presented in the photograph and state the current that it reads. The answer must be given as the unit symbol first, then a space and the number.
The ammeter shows A 120
